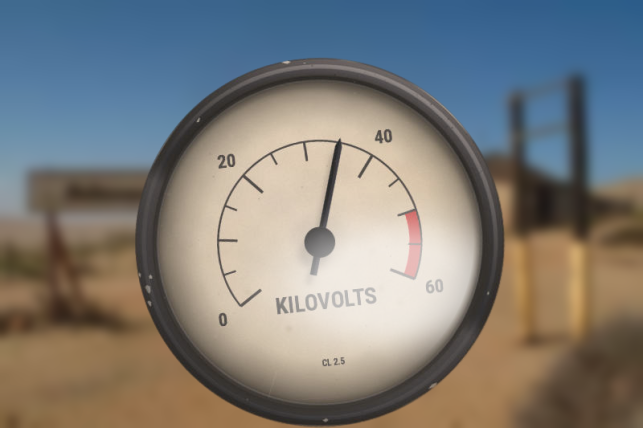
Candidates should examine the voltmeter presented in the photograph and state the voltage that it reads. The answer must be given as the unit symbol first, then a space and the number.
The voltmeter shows kV 35
